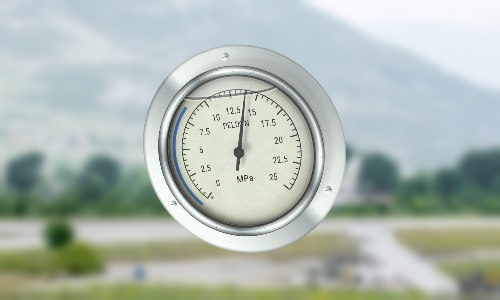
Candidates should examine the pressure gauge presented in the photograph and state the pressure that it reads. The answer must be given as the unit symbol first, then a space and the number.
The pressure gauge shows MPa 14
